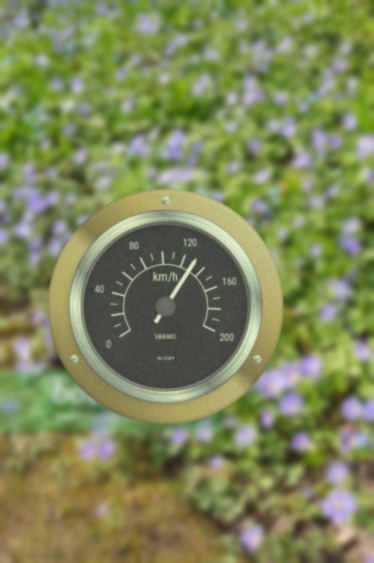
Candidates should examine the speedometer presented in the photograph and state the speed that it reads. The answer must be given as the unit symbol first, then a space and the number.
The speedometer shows km/h 130
